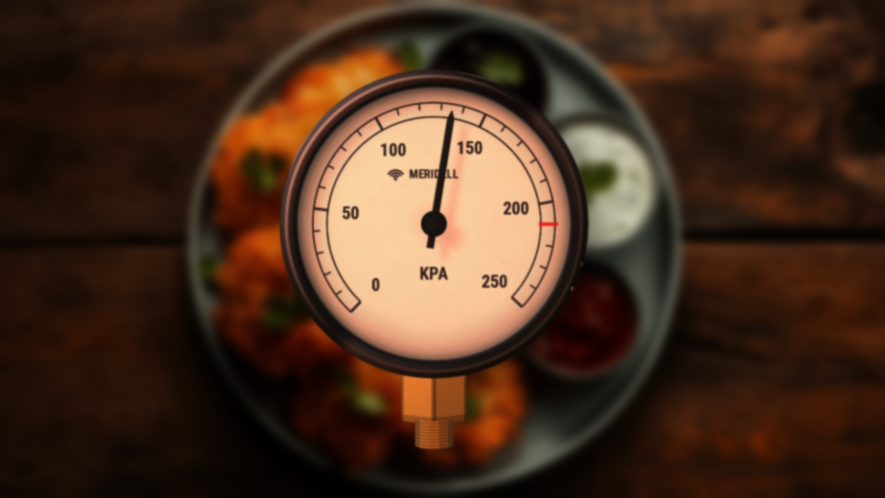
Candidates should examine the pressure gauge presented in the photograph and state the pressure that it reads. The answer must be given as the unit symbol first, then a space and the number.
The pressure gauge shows kPa 135
